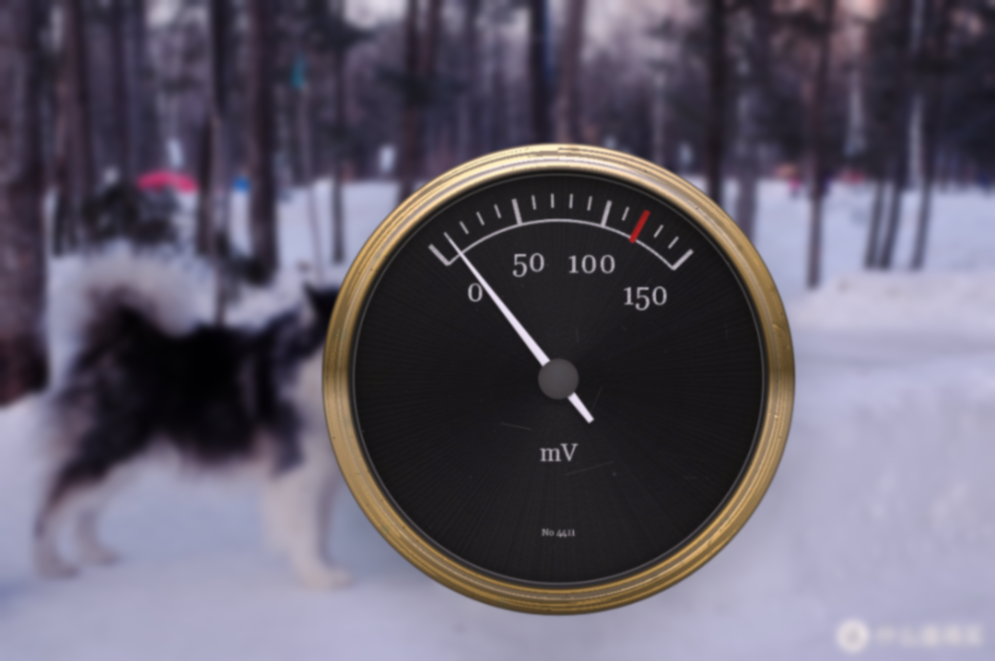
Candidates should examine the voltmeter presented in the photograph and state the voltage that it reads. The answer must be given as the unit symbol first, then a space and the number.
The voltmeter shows mV 10
